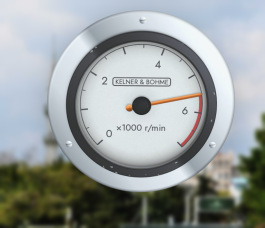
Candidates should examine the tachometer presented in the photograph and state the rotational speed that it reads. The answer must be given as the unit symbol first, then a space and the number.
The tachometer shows rpm 5500
